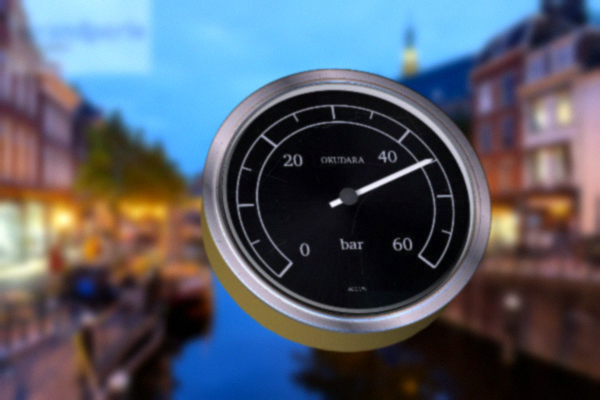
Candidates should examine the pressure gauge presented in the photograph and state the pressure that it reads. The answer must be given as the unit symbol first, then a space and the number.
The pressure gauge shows bar 45
